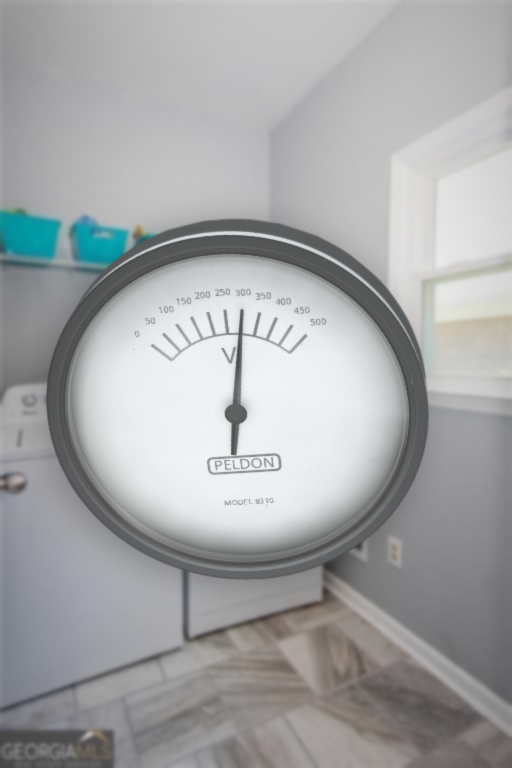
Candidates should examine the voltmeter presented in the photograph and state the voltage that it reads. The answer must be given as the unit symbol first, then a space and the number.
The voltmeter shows V 300
